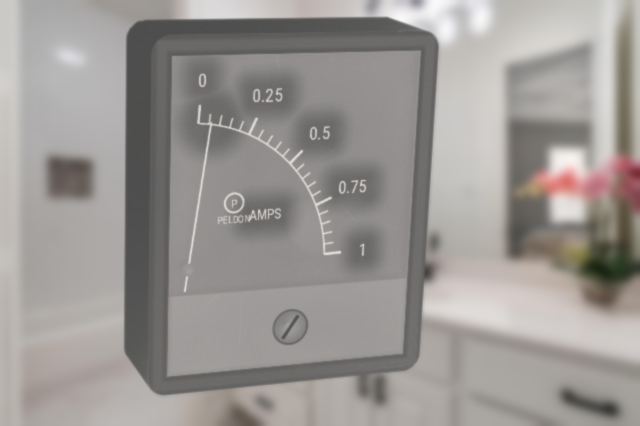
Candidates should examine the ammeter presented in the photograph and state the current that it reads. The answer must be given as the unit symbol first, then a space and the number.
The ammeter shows A 0.05
